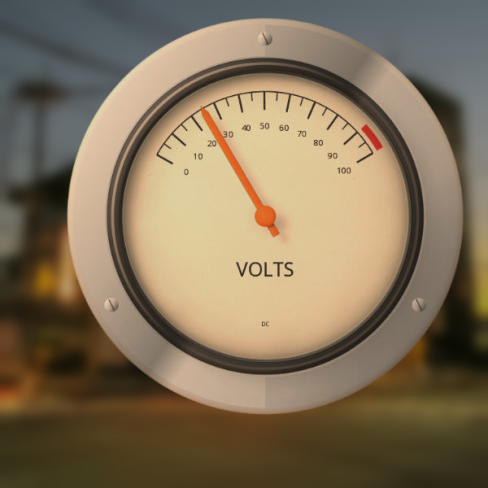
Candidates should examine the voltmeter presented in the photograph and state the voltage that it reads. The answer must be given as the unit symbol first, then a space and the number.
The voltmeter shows V 25
